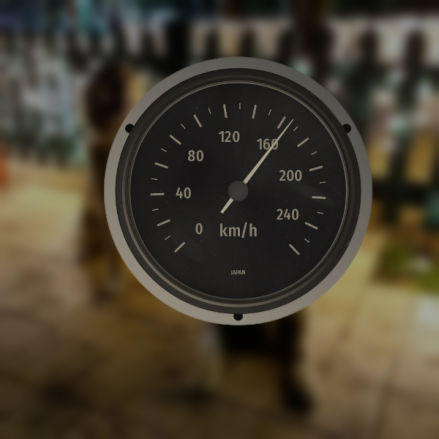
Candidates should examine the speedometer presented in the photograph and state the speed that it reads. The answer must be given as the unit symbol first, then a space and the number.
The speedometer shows km/h 165
